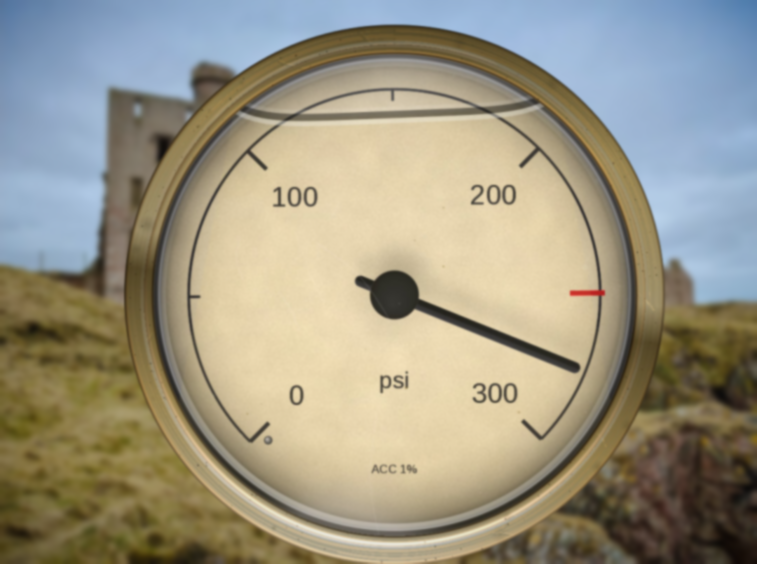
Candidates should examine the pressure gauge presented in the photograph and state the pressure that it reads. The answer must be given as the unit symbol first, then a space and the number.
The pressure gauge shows psi 275
